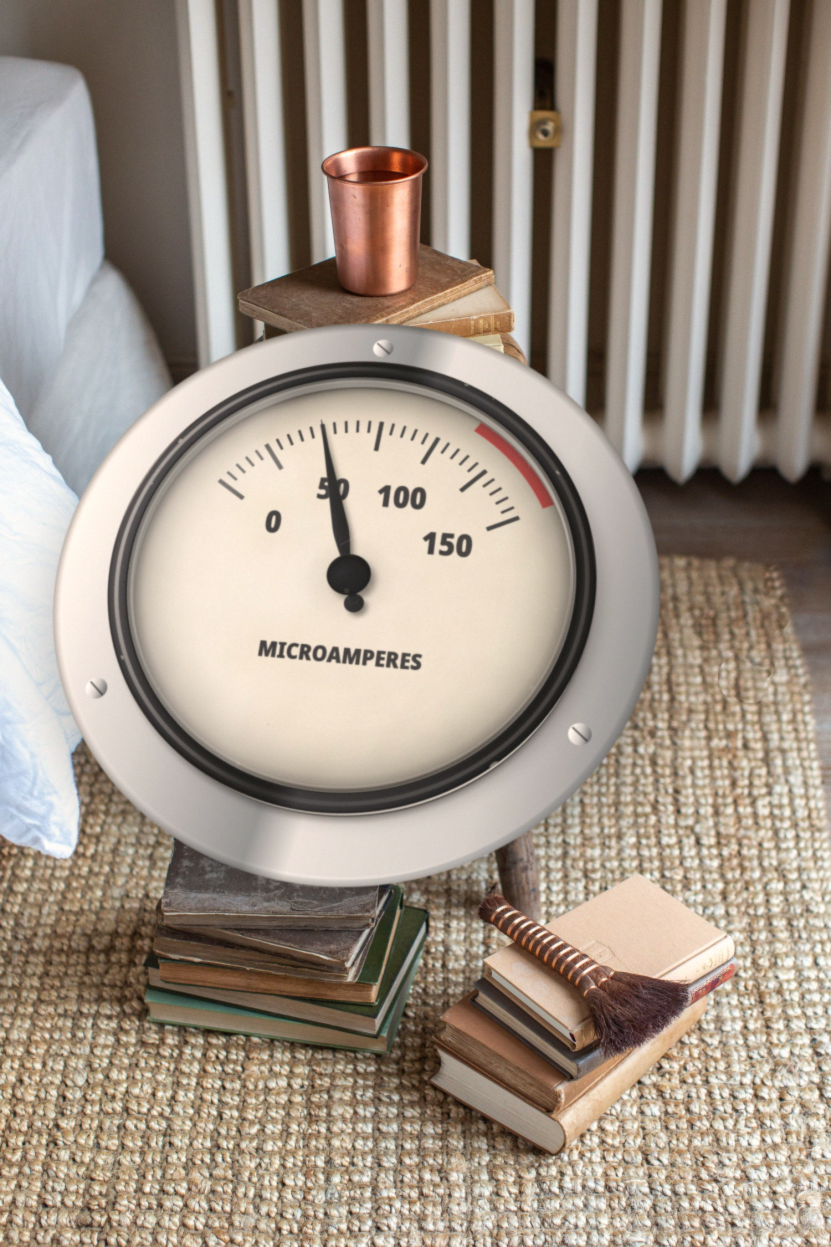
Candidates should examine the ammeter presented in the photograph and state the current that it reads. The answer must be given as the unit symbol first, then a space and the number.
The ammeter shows µA 50
